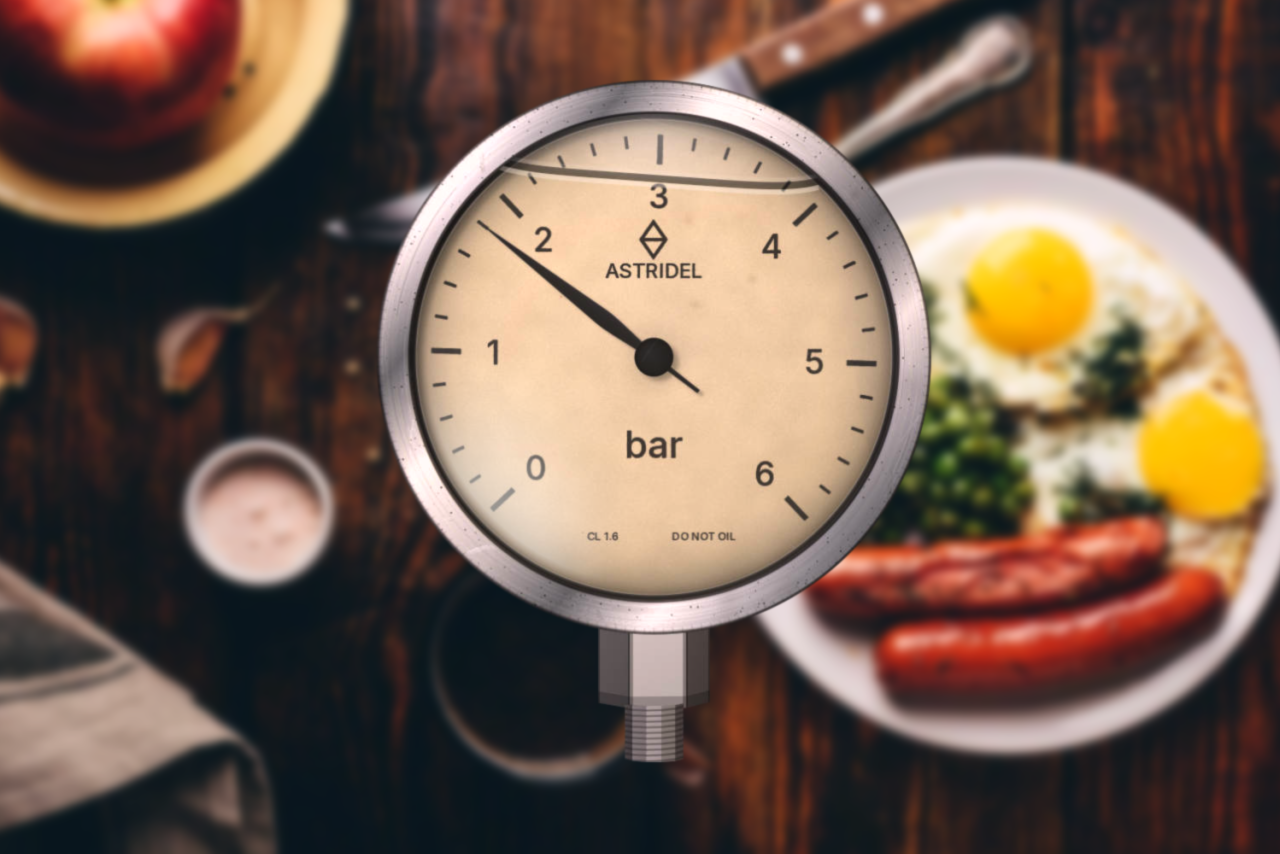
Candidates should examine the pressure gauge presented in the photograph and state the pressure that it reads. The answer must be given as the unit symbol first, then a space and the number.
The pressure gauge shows bar 1.8
